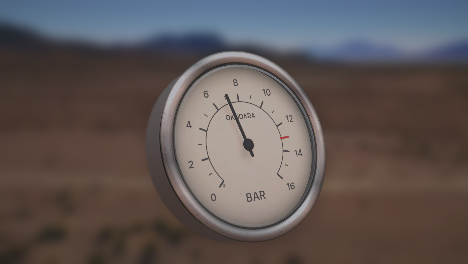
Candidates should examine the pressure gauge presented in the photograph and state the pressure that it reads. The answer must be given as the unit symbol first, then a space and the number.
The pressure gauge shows bar 7
